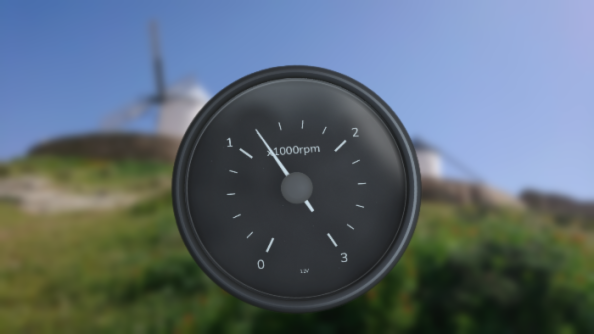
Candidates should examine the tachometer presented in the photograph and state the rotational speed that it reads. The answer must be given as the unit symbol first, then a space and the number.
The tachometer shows rpm 1200
